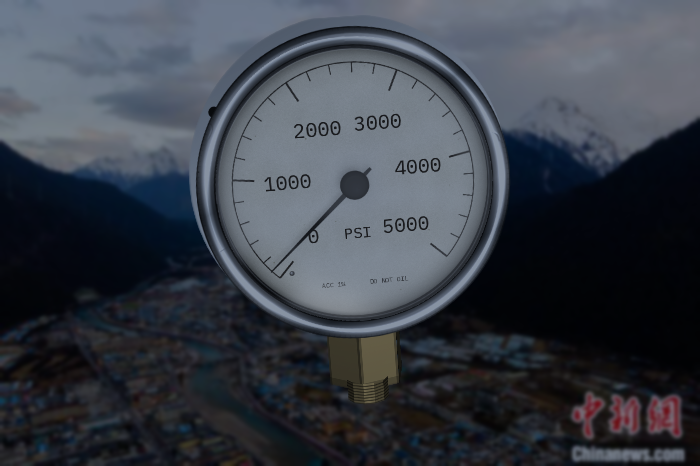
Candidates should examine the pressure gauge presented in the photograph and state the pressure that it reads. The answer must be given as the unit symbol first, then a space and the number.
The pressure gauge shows psi 100
